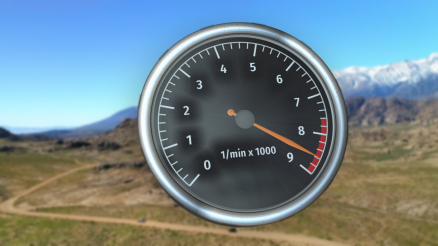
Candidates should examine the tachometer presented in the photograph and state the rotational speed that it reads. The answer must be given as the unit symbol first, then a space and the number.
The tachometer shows rpm 8600
